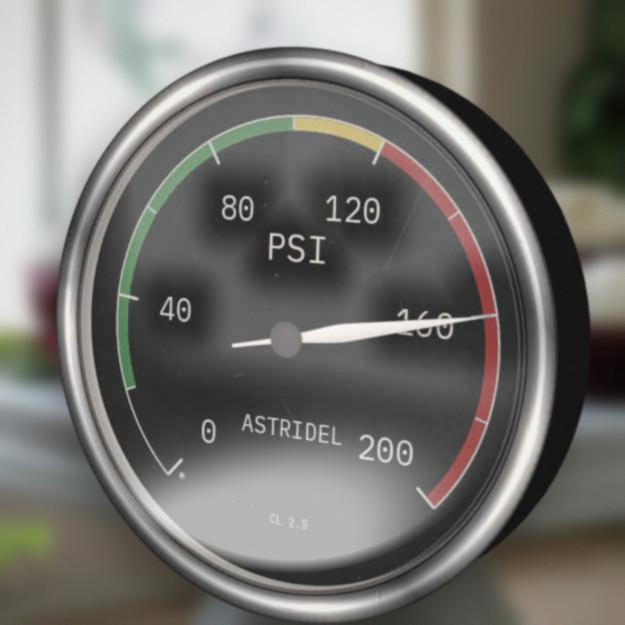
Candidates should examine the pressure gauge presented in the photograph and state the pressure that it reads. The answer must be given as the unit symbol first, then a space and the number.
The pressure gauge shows psi 160
